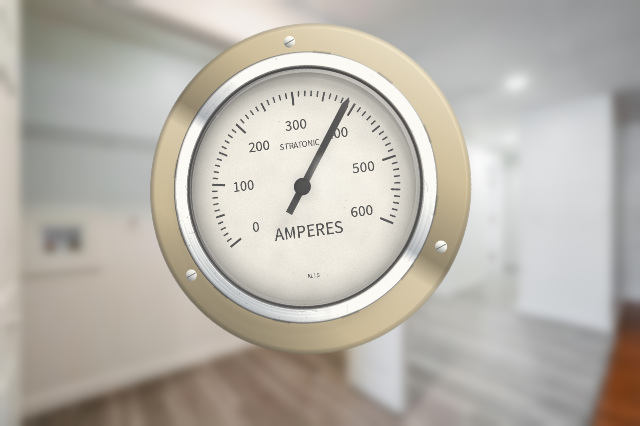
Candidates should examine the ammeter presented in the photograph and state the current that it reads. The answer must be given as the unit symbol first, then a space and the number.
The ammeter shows A 390
